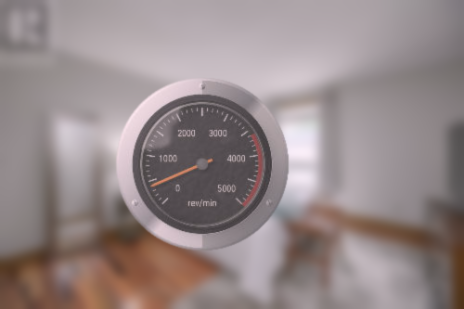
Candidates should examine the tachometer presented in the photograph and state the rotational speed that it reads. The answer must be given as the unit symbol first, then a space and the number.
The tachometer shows rpm 400
